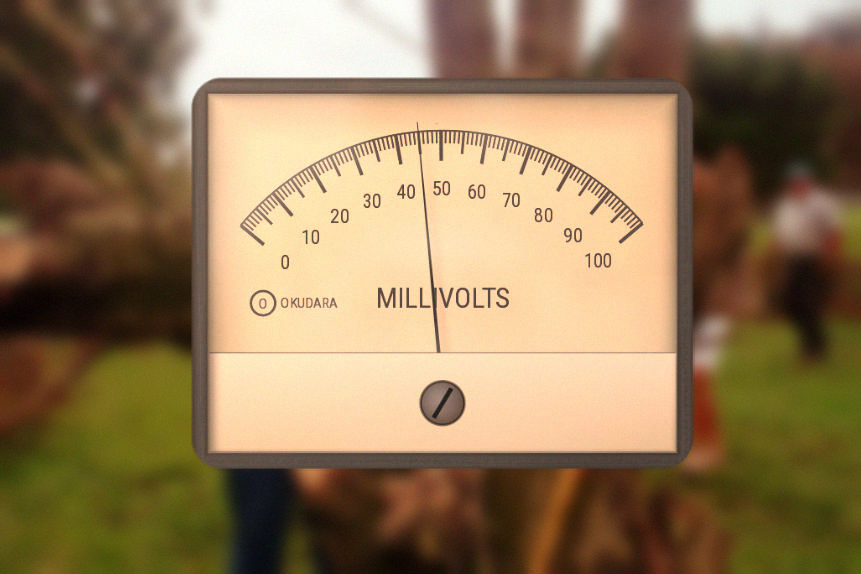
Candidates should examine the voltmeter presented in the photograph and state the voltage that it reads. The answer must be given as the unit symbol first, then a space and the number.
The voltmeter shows mV 45
